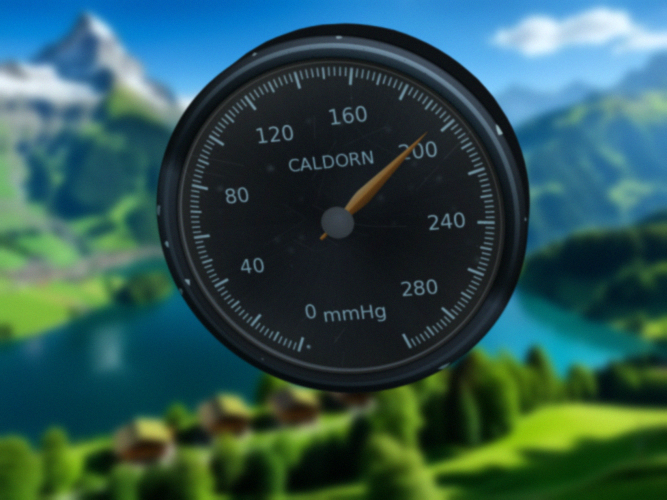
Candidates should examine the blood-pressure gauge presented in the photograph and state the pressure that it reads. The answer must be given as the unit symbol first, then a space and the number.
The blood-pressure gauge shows mmHg 196
